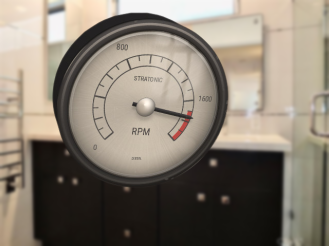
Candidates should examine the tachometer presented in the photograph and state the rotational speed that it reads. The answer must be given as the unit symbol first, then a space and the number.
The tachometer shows rpm 1750
